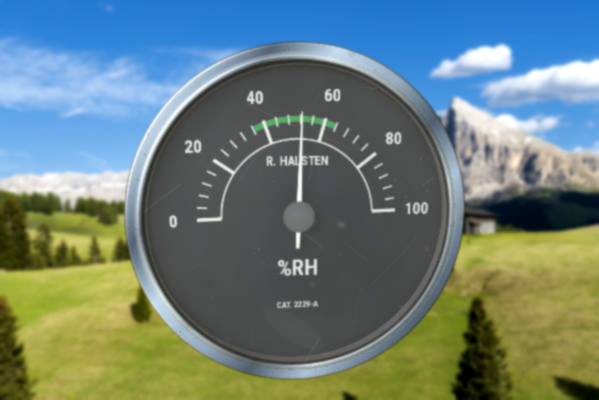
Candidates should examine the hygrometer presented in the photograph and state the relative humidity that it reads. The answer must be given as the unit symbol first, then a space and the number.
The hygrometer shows % 52
